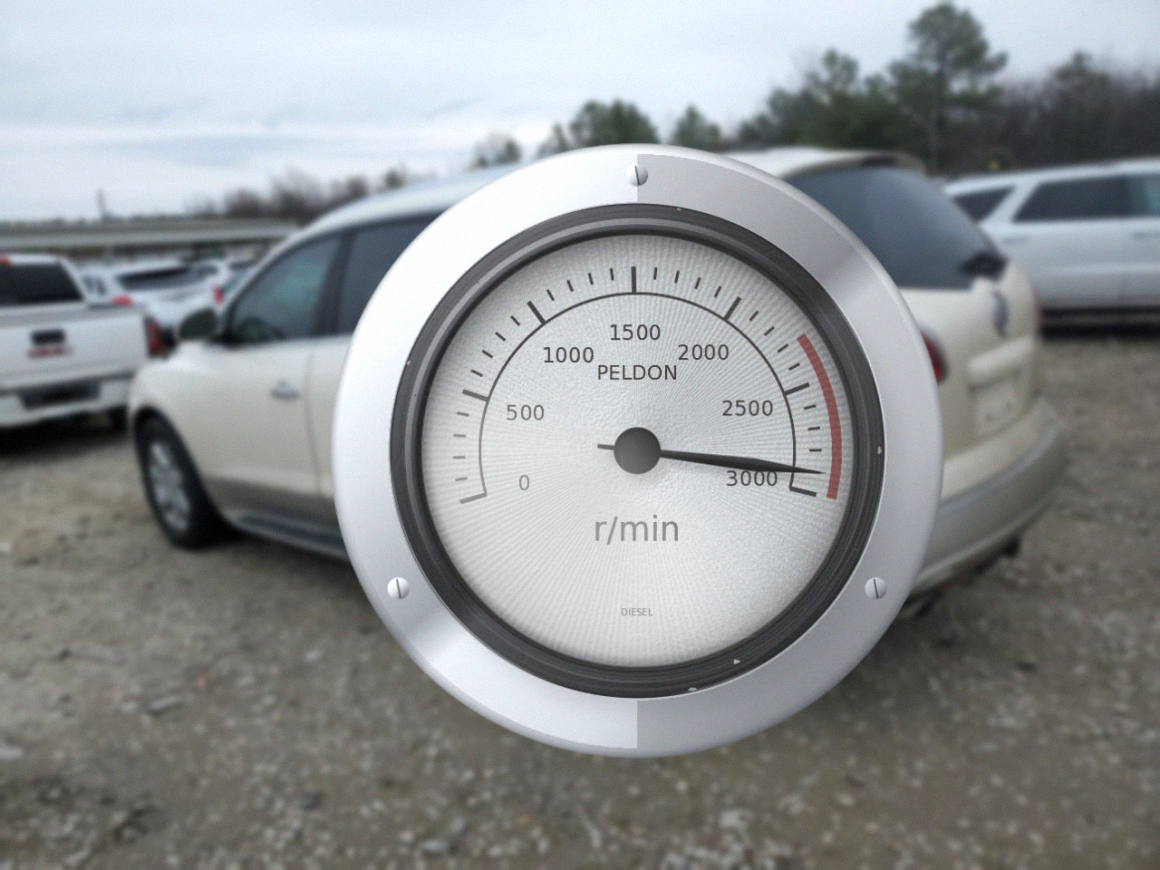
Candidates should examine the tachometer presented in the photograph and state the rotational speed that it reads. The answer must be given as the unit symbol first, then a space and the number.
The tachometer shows rpm 2900
